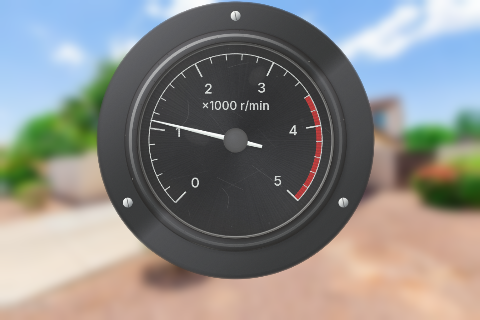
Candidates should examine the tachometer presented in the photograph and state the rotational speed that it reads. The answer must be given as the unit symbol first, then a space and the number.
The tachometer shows rpm 1100
